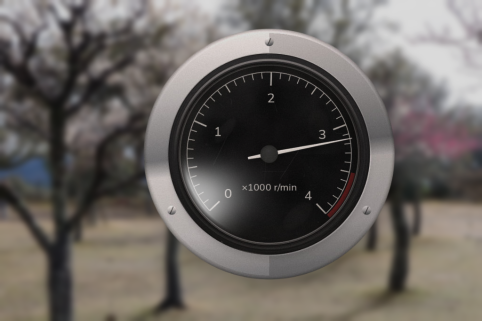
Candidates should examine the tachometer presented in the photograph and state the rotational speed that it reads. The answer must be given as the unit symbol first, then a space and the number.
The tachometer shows rpm 3150
